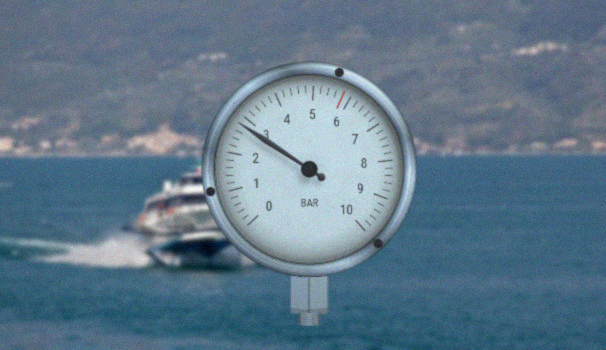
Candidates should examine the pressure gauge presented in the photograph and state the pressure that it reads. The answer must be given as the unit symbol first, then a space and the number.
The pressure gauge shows bar 2.8
